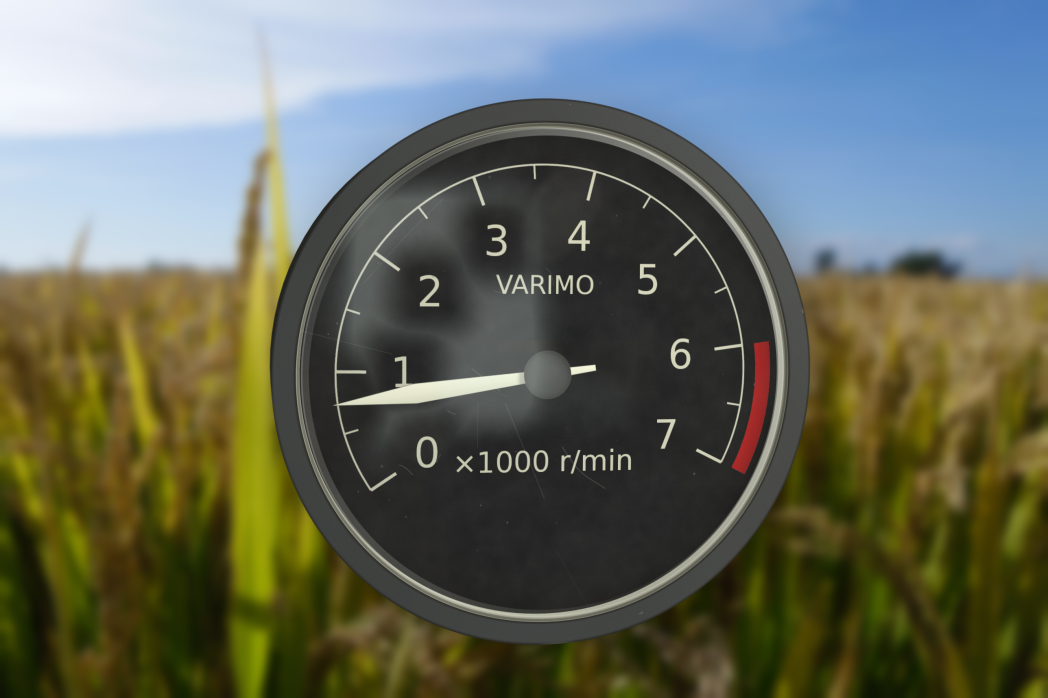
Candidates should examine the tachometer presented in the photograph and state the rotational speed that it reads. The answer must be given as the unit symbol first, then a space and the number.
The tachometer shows rpm 750
